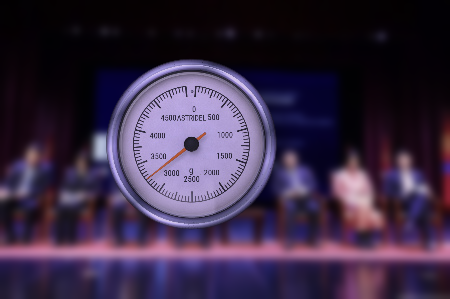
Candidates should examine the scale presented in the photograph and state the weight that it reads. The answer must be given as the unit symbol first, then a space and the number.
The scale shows g 3250
